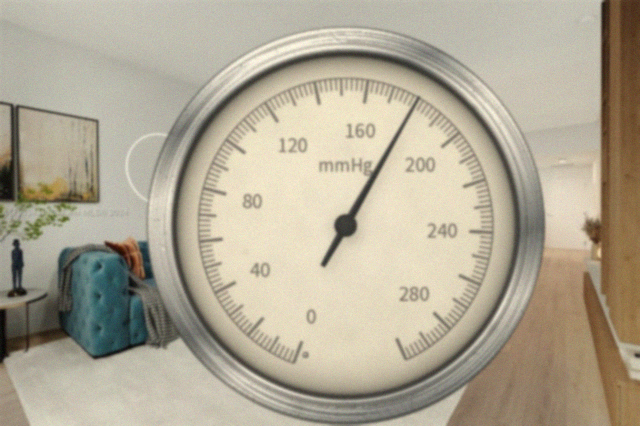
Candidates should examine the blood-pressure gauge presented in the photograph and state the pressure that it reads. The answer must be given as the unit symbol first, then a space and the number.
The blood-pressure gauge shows mmHg 180
